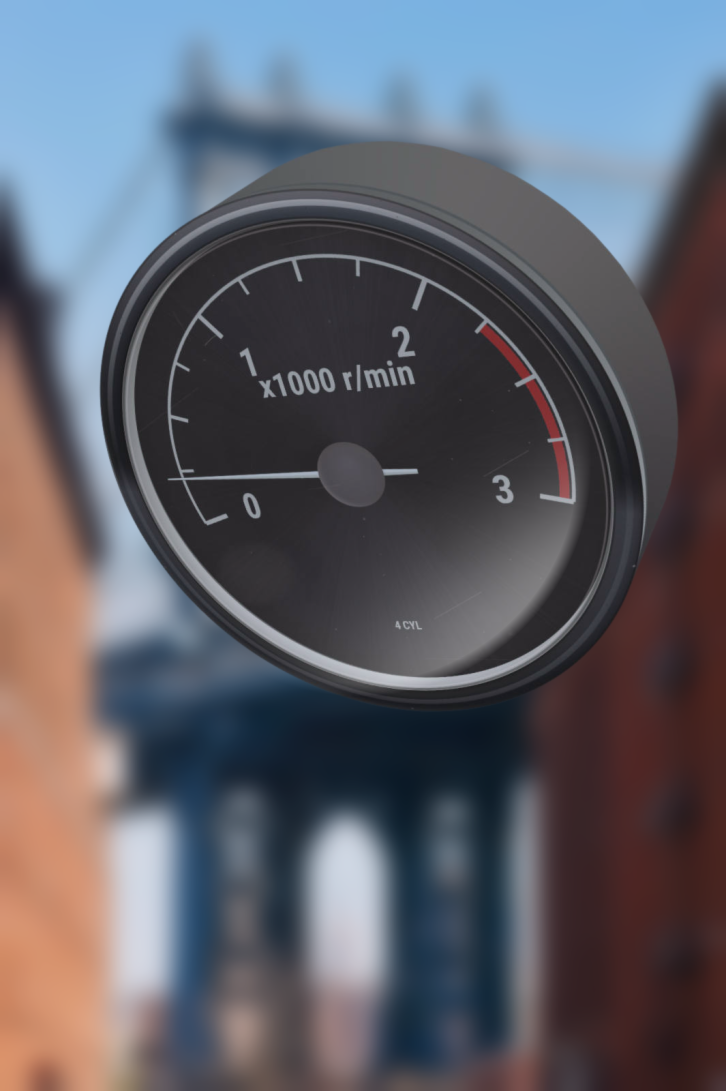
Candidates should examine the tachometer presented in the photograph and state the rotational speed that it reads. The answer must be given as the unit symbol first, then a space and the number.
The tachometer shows rpm 250
